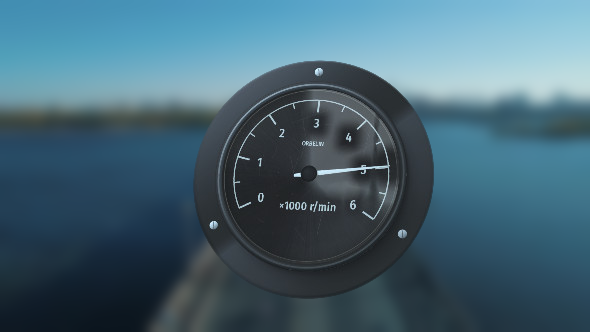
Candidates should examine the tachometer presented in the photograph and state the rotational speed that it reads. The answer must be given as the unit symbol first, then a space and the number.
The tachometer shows rpm 5000
